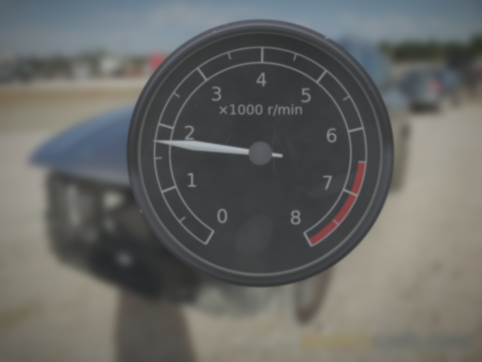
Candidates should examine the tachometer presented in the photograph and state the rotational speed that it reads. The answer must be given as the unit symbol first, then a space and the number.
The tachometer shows rpm 1750
